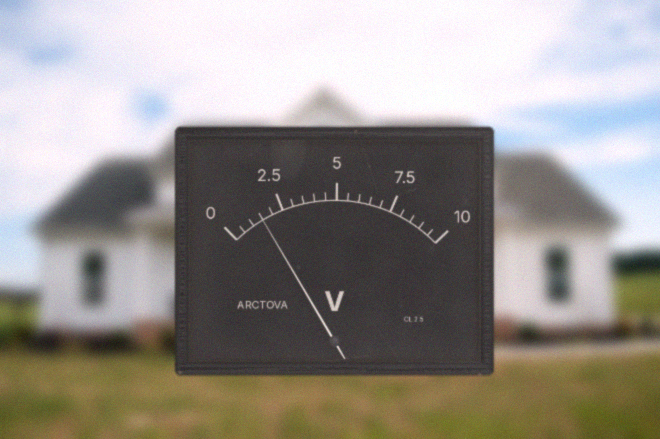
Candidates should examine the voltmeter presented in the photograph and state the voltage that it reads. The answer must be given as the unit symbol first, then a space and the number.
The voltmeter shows V 1.5
